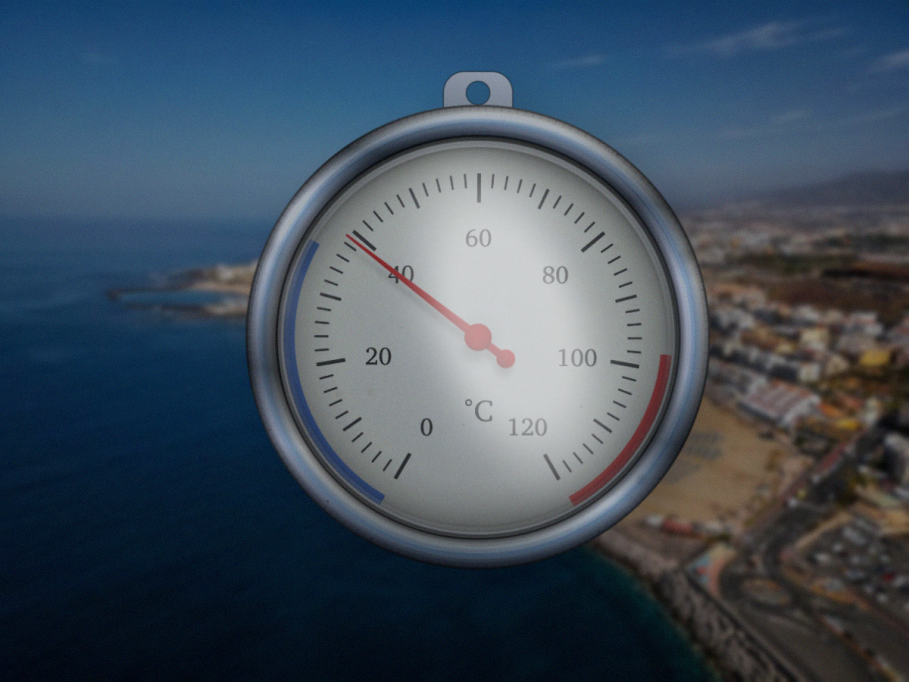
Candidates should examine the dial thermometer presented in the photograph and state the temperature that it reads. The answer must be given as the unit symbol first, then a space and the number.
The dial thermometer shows °C 39
